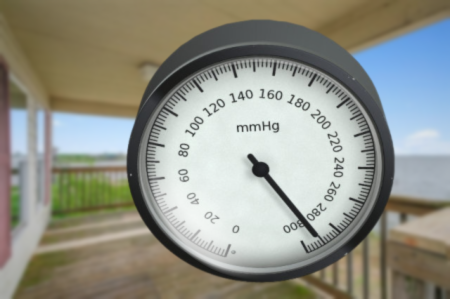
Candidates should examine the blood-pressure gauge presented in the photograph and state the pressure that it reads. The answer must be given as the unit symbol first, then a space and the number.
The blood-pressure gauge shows mmHg 290
